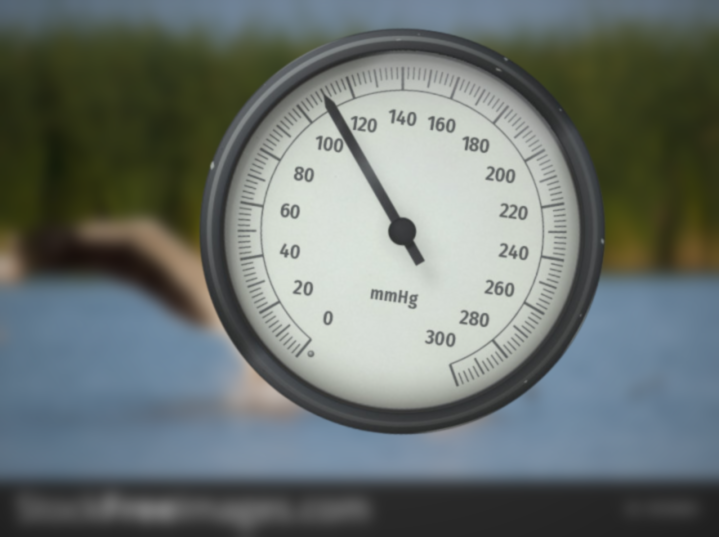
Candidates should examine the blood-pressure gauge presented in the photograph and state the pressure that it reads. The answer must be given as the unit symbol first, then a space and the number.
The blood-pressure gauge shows mmHg 110
